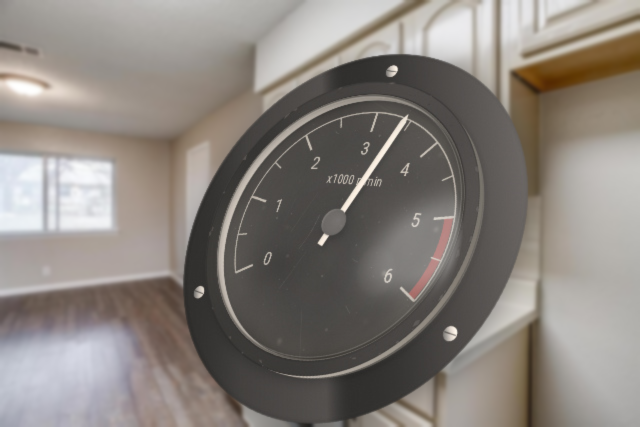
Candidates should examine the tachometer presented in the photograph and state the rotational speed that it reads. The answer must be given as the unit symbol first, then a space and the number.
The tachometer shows rpm 3500
